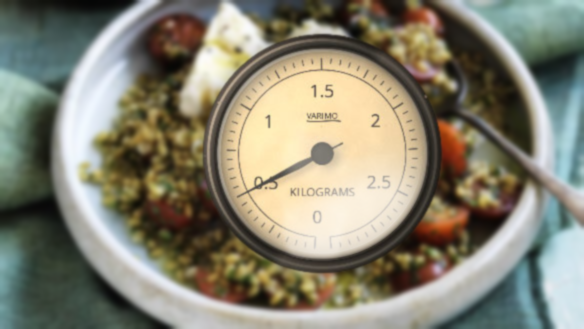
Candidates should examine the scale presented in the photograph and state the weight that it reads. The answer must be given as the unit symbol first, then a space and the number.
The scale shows kg 0.5
